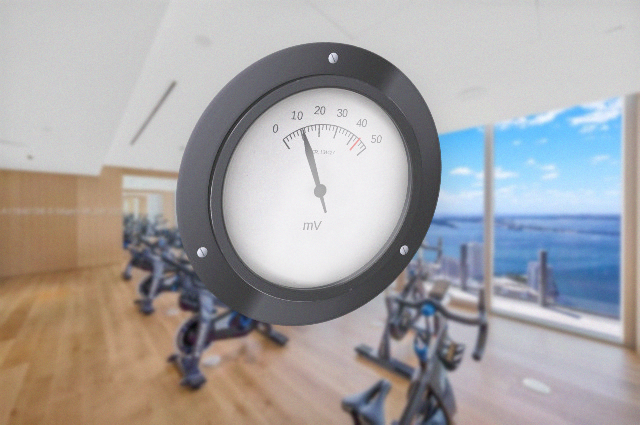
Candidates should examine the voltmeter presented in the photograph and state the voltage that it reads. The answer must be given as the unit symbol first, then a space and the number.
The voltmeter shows mV 10
